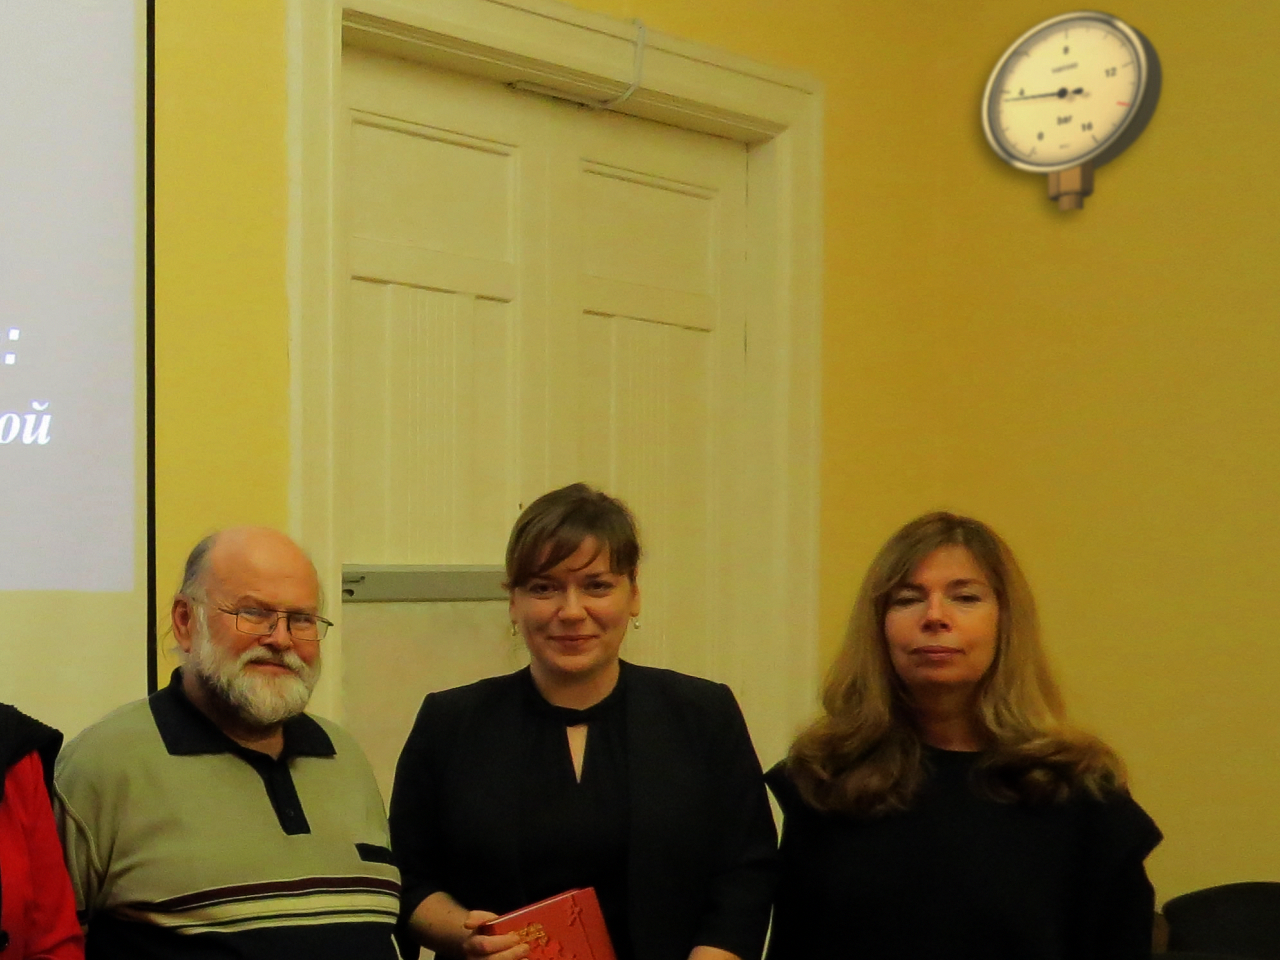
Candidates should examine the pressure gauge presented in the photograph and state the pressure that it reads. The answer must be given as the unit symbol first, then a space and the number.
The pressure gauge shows bar 3.5
